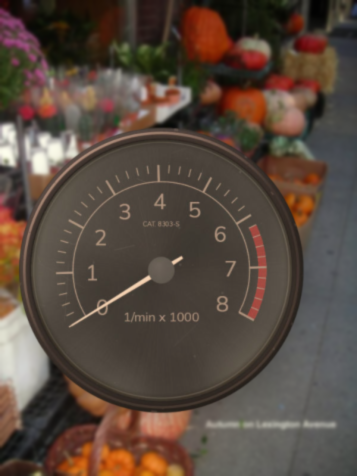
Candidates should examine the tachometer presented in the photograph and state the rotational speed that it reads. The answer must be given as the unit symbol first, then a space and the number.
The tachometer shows rpm 0
